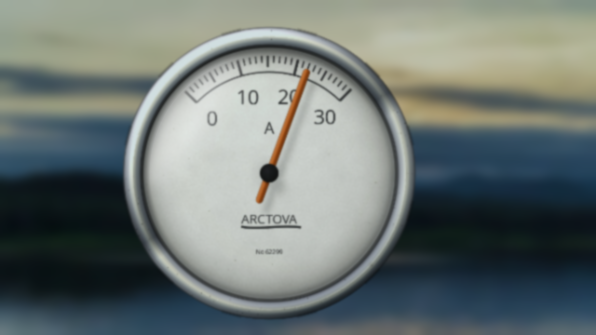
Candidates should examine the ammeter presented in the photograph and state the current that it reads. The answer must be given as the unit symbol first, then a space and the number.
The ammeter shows A 22
